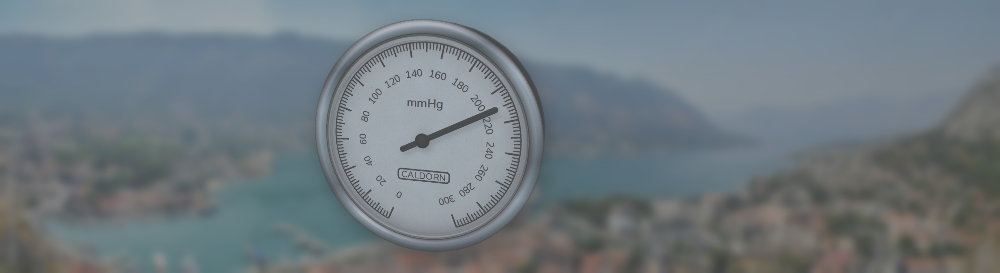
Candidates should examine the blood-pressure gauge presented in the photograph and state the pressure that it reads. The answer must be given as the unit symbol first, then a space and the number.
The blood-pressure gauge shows mmHg 210
